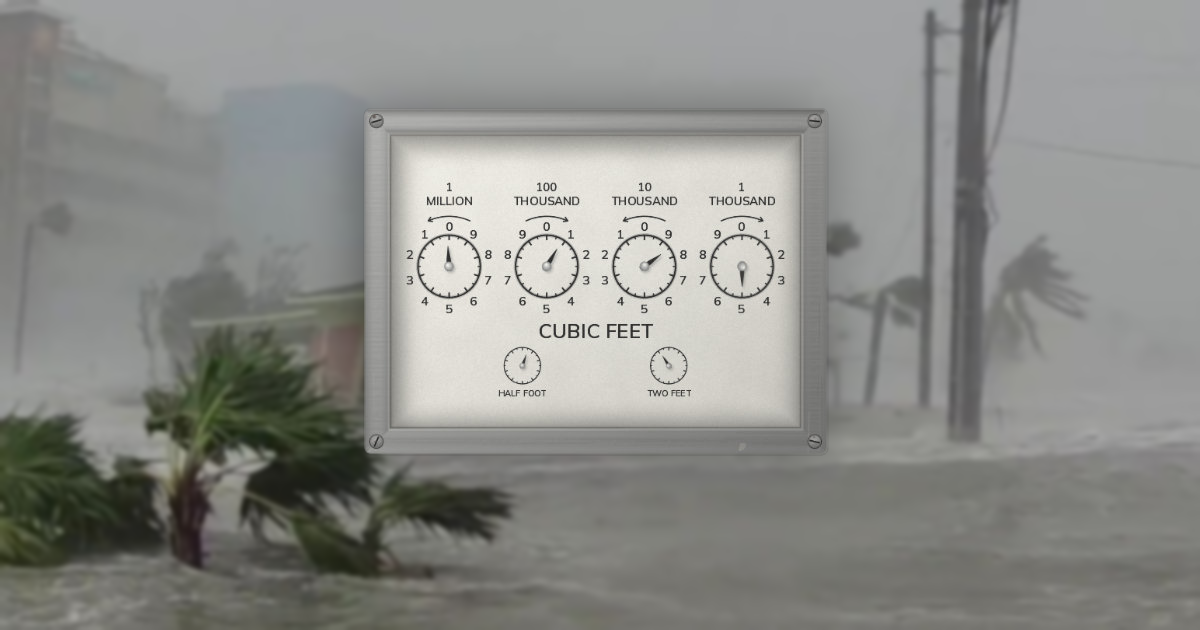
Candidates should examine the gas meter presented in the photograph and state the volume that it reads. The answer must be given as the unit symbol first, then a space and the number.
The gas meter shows ft³ 8500
